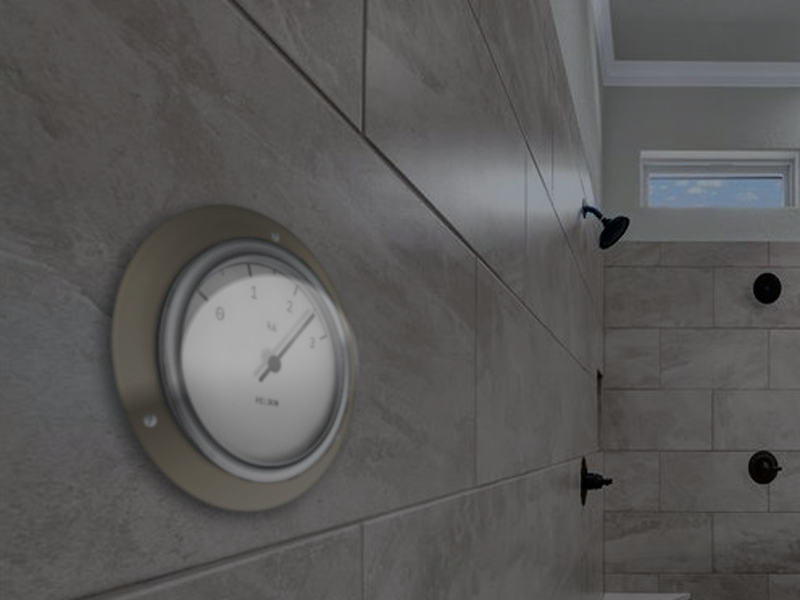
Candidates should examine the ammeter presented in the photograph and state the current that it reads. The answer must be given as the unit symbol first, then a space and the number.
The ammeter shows kA 2.5
